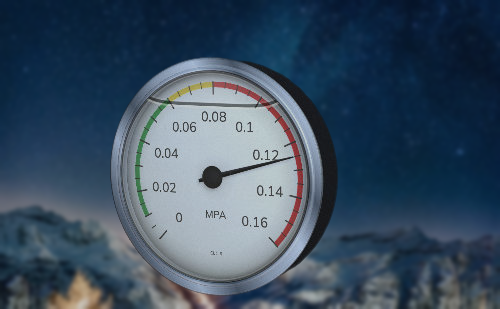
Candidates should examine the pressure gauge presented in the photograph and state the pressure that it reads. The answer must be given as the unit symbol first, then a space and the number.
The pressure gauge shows MPa 0.125
